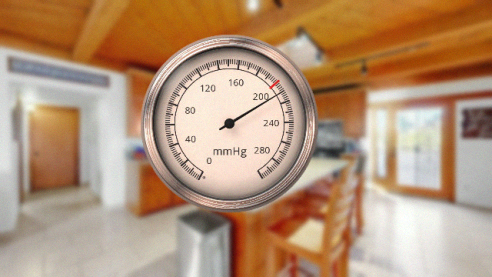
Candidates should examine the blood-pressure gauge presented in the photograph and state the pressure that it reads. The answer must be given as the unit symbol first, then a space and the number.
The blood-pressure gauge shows mmHg 210
